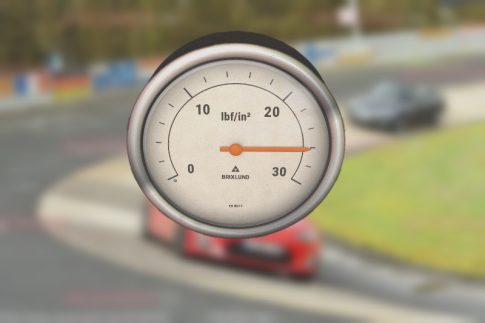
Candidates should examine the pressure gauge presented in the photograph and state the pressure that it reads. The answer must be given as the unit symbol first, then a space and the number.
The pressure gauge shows psi 26
